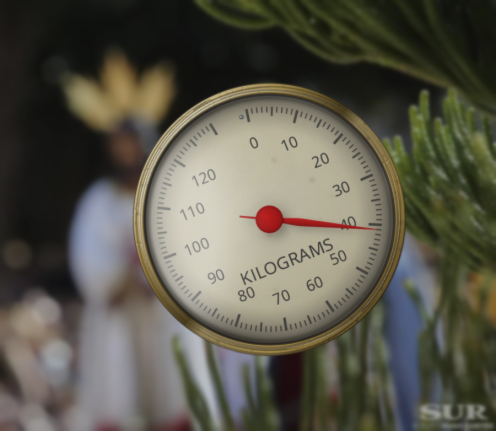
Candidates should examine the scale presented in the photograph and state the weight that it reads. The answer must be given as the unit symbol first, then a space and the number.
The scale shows kg 41
